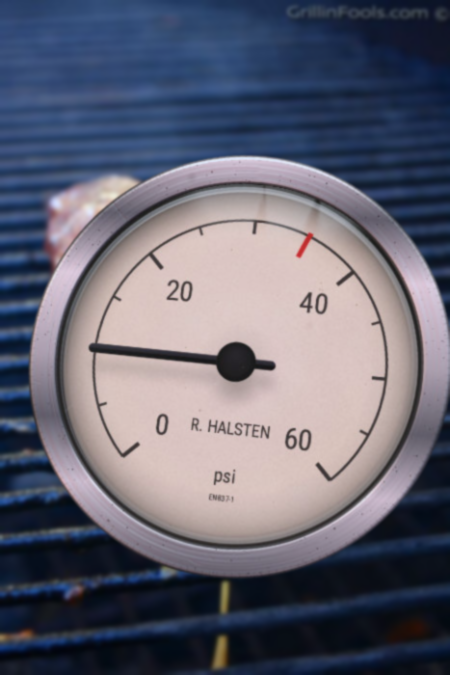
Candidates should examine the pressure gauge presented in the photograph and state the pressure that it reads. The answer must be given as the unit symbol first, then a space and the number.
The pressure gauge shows psi 10
